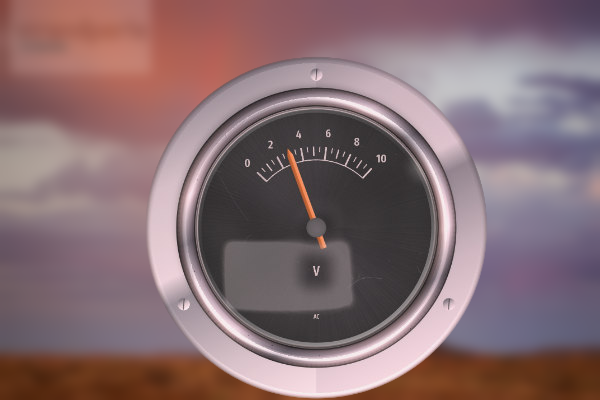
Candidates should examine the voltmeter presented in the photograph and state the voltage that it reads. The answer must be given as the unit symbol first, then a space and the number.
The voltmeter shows V 3
